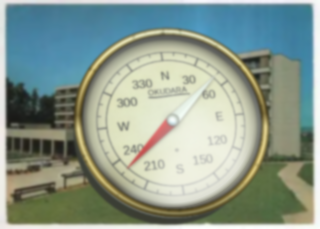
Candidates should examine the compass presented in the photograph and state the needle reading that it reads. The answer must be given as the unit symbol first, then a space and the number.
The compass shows ° 230
